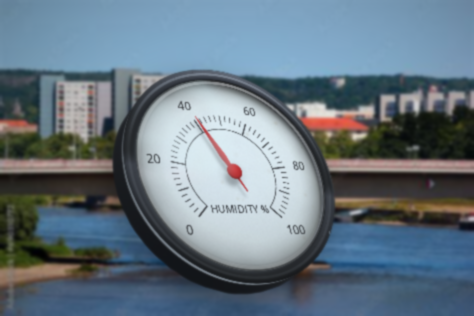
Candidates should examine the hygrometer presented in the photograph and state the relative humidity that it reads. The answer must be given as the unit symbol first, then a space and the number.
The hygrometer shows % 40
